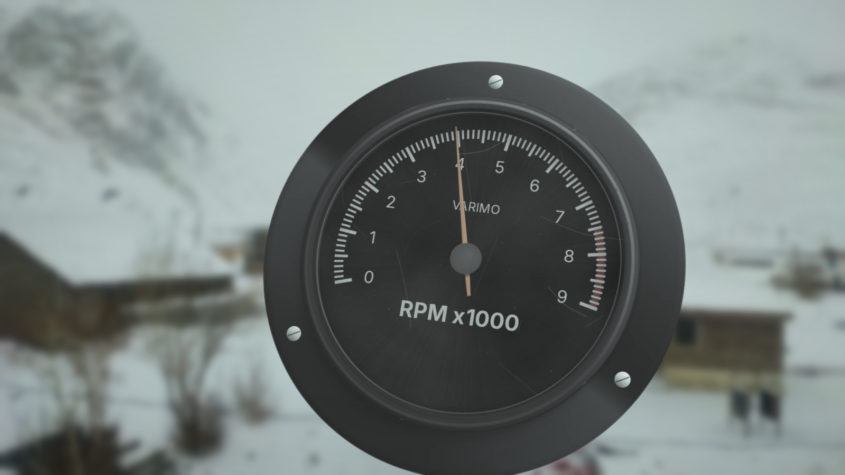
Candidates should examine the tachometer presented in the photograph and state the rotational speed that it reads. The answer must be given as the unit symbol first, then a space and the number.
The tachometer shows rpm 4000
